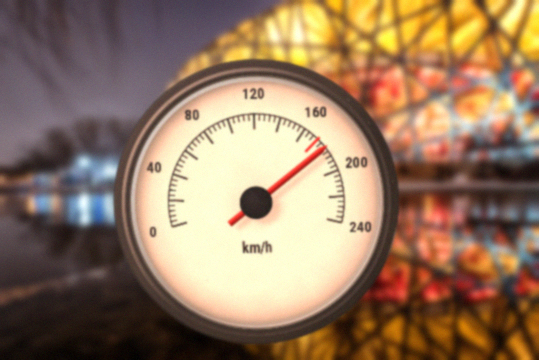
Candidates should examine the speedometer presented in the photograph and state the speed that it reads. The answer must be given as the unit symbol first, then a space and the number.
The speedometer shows km/h 180
